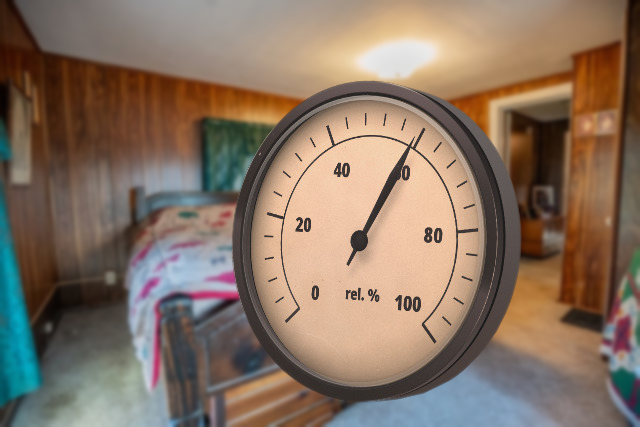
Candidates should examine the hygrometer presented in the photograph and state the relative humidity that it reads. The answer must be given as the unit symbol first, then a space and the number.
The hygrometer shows % 60
